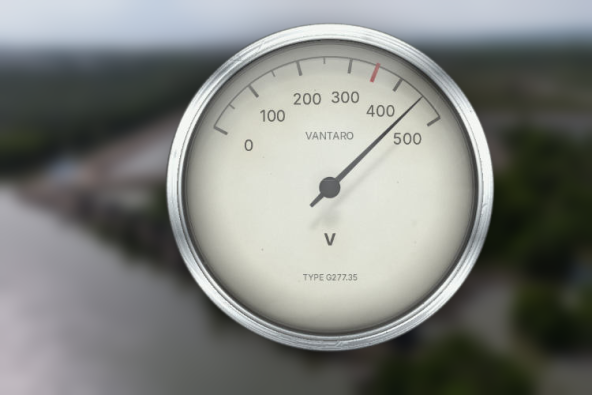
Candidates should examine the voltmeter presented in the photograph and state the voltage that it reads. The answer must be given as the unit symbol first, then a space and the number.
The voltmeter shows V 450
